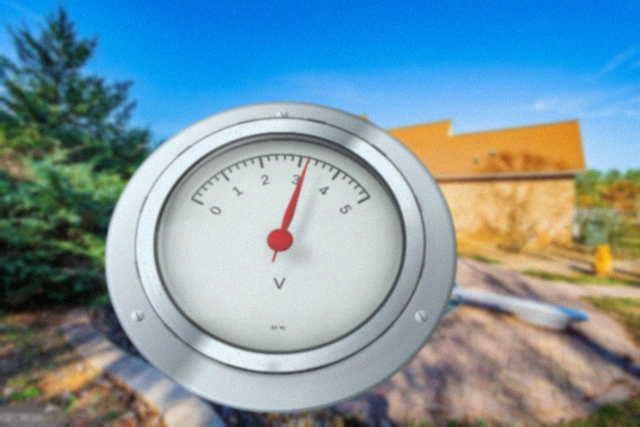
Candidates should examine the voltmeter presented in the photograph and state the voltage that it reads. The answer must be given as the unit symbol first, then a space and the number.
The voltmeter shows V 3.2
